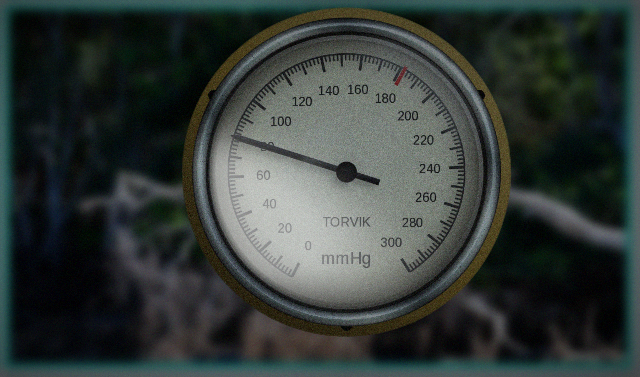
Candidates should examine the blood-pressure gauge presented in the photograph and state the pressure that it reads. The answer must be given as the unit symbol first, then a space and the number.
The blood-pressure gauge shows mmHg 80
